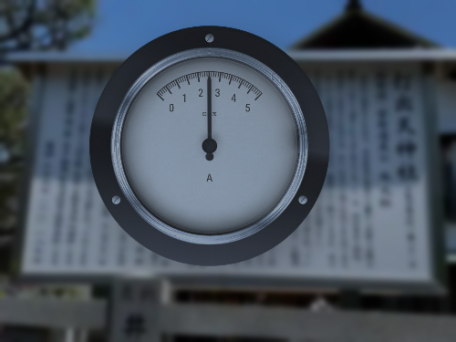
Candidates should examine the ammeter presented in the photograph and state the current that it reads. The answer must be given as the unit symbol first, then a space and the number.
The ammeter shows A 2.5
